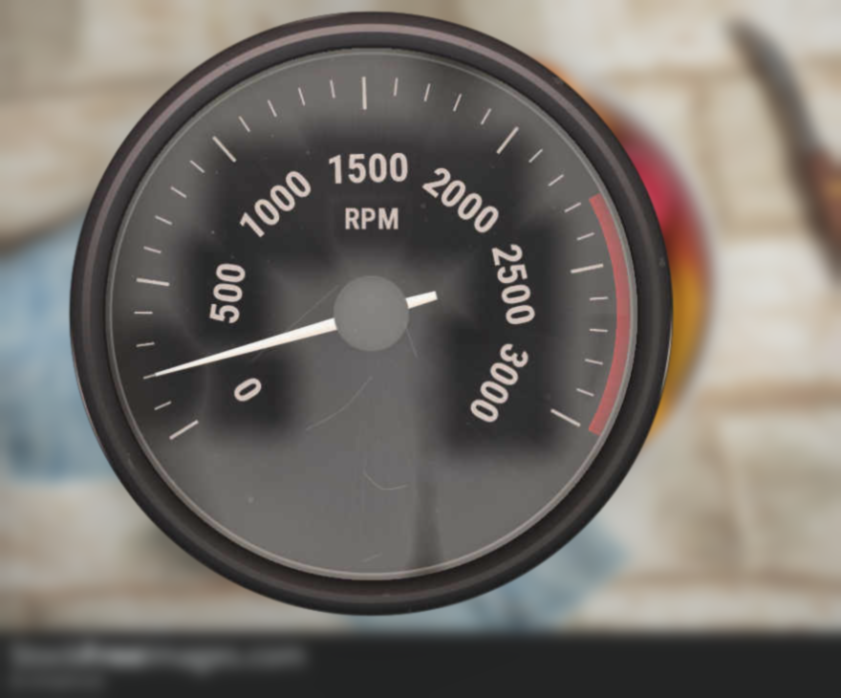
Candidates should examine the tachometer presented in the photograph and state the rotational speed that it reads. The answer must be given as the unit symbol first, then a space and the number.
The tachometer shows rpm 200
